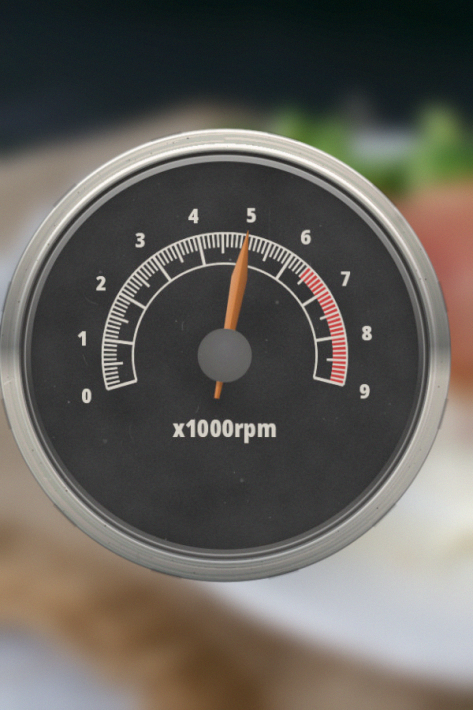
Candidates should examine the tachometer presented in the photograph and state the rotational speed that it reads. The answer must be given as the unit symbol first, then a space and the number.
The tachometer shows rpm 5000
